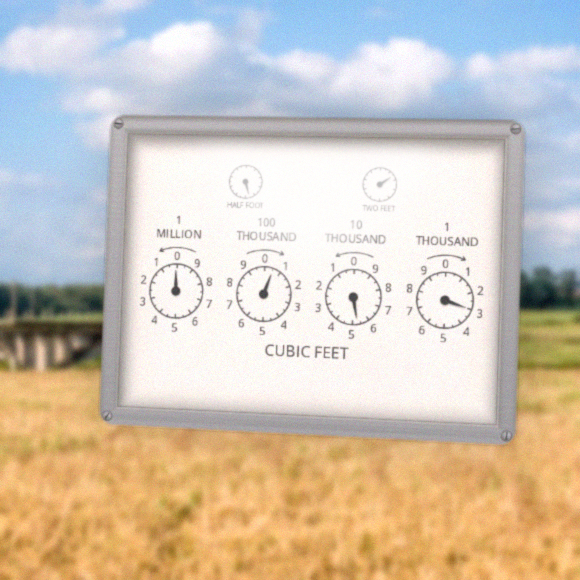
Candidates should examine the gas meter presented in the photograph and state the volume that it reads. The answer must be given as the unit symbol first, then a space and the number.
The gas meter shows ft³ 5300
